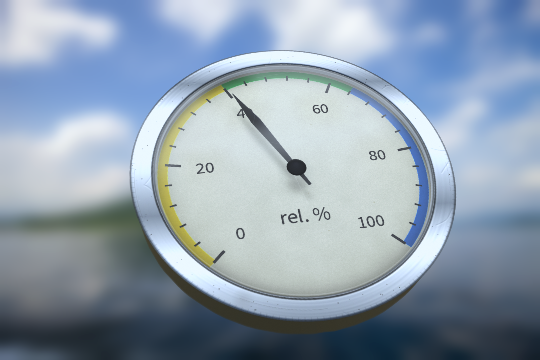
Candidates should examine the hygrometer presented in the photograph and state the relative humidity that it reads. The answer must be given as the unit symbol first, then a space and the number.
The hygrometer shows % 40
